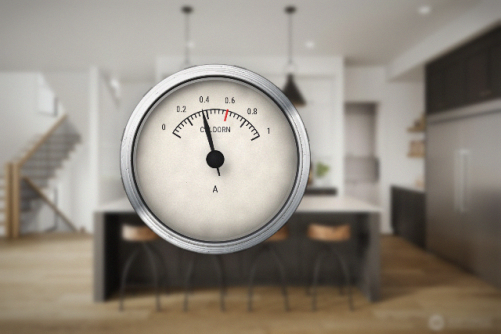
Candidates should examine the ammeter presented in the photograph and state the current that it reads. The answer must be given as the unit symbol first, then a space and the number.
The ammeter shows A 0.36
